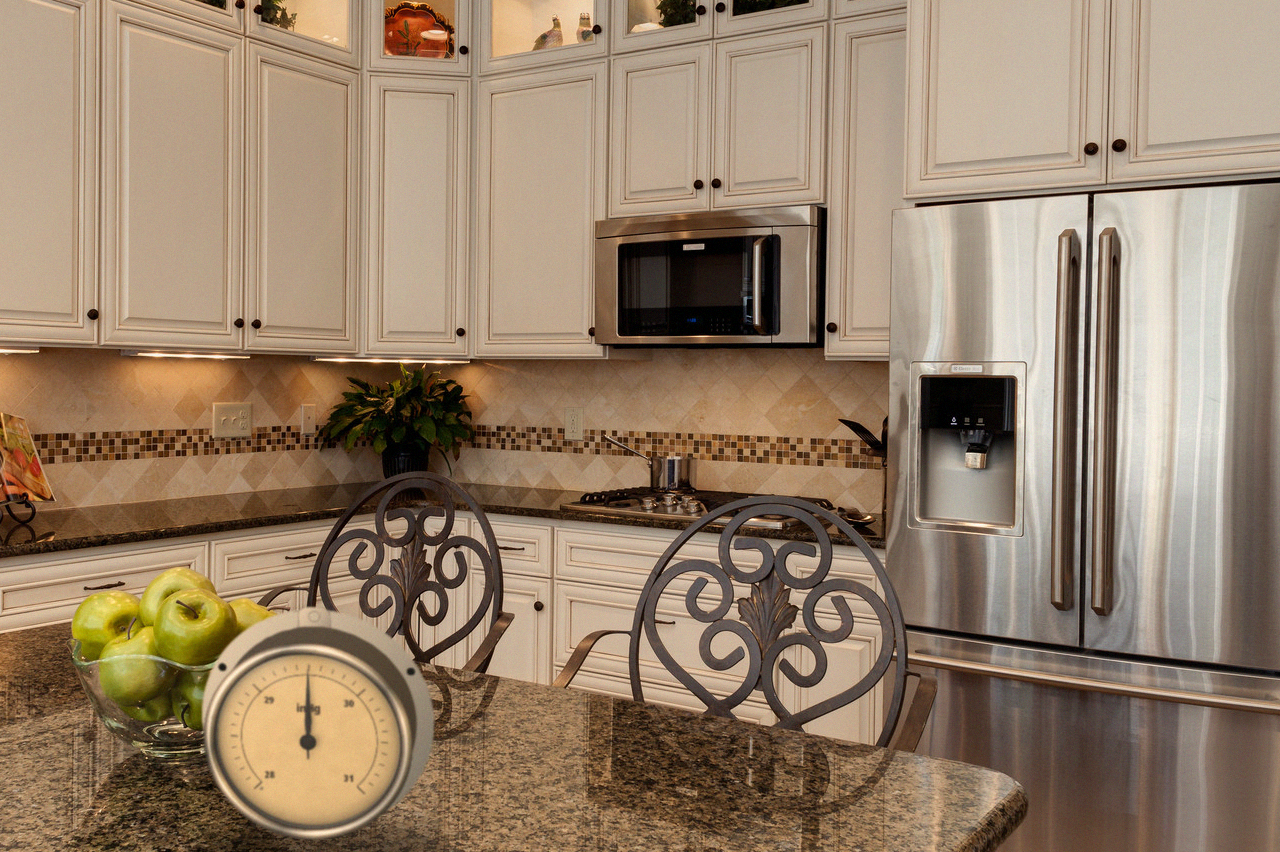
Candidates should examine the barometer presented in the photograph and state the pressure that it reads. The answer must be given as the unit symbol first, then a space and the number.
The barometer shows inHg 29.5
